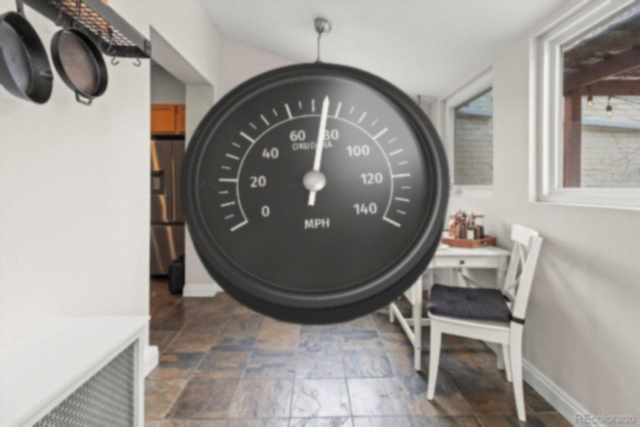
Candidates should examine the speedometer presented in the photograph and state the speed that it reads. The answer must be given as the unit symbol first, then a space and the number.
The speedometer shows mph 75
